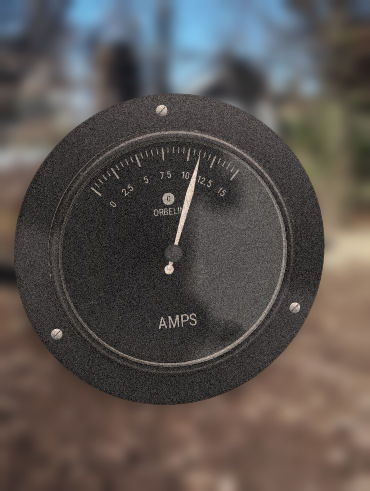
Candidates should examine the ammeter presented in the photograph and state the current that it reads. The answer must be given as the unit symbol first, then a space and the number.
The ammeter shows A 11
